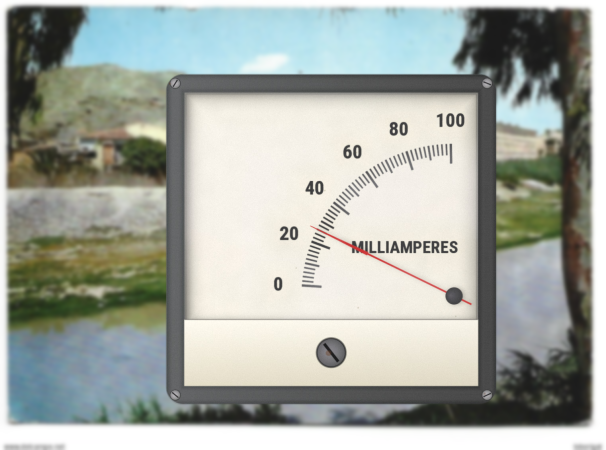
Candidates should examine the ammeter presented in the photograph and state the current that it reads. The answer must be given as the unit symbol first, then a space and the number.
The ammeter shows mA 26
